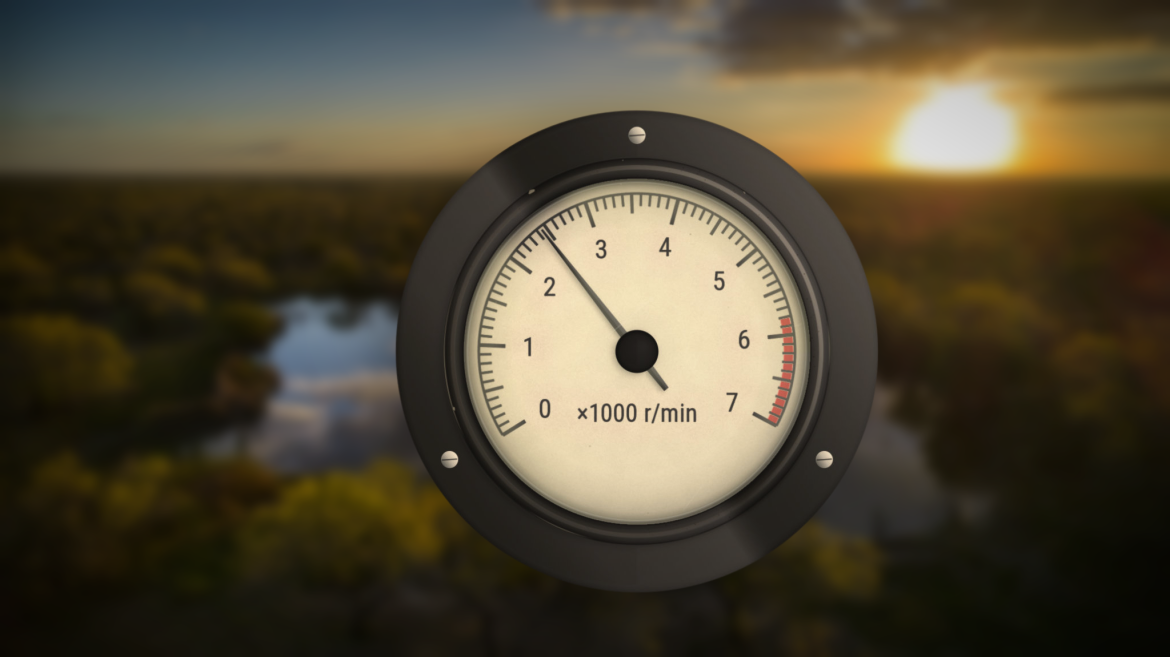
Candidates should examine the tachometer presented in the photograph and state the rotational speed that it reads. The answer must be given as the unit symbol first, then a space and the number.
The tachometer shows rpm 2450
